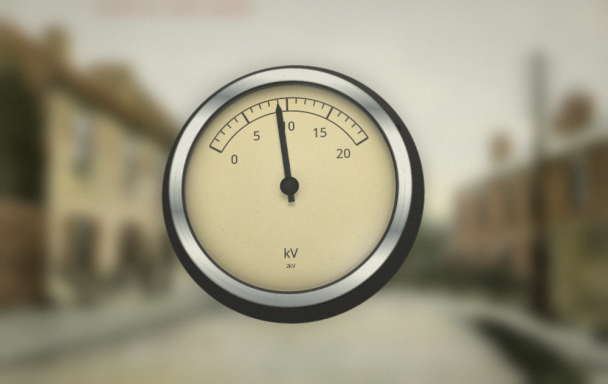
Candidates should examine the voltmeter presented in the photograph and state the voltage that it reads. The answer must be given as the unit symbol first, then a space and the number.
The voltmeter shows kV 9
